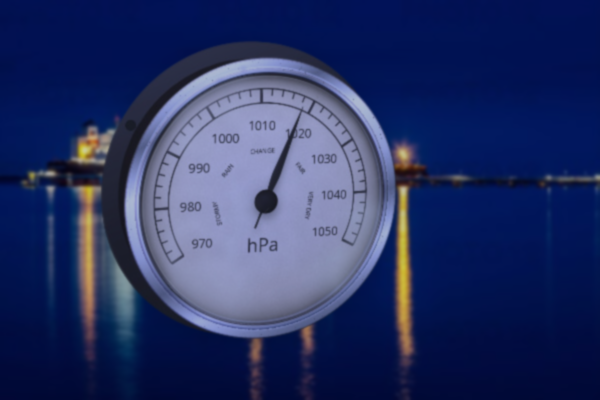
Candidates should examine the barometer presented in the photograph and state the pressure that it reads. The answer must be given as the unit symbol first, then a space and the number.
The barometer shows hPa 1018
